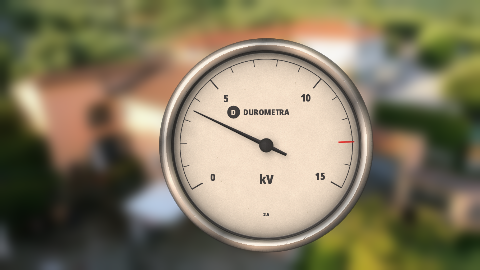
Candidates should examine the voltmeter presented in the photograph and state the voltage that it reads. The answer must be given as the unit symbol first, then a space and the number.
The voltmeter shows kV 3.5
